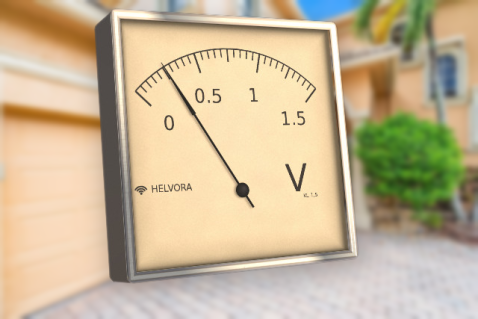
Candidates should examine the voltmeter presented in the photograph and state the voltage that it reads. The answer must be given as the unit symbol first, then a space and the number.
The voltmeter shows V 0.25
